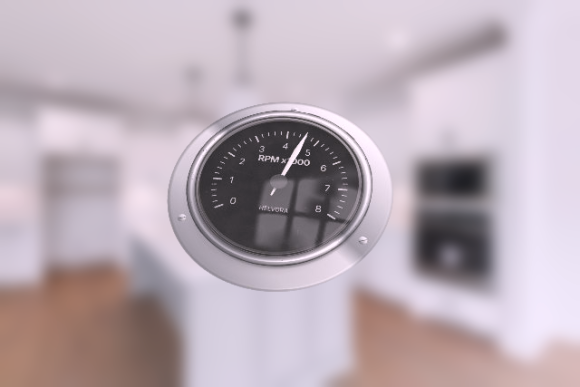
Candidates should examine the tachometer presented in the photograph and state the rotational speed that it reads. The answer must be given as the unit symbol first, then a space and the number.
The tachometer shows rpm 4600
